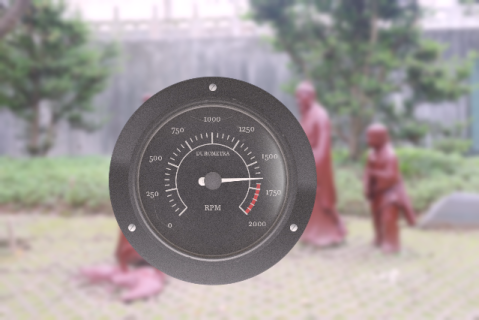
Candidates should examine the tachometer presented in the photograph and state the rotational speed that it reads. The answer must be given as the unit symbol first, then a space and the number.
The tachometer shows rpm 1650
